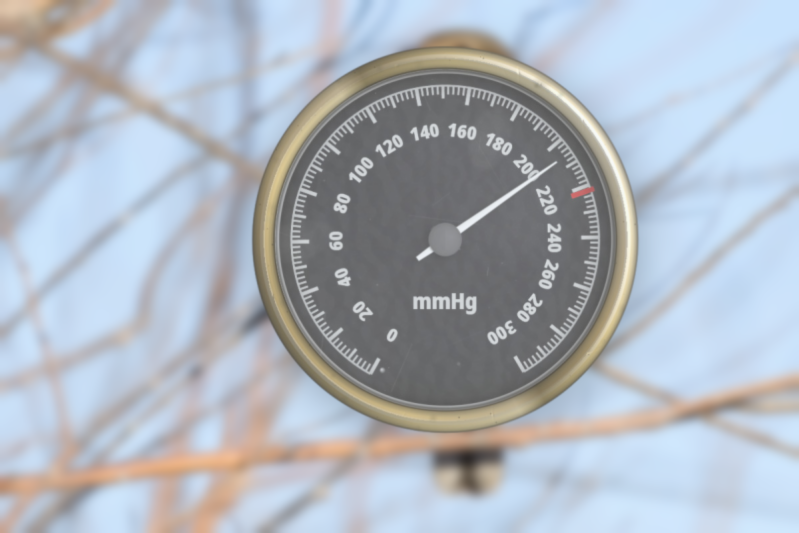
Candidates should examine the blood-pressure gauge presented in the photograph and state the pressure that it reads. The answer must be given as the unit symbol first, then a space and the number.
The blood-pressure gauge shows mmHg 206
